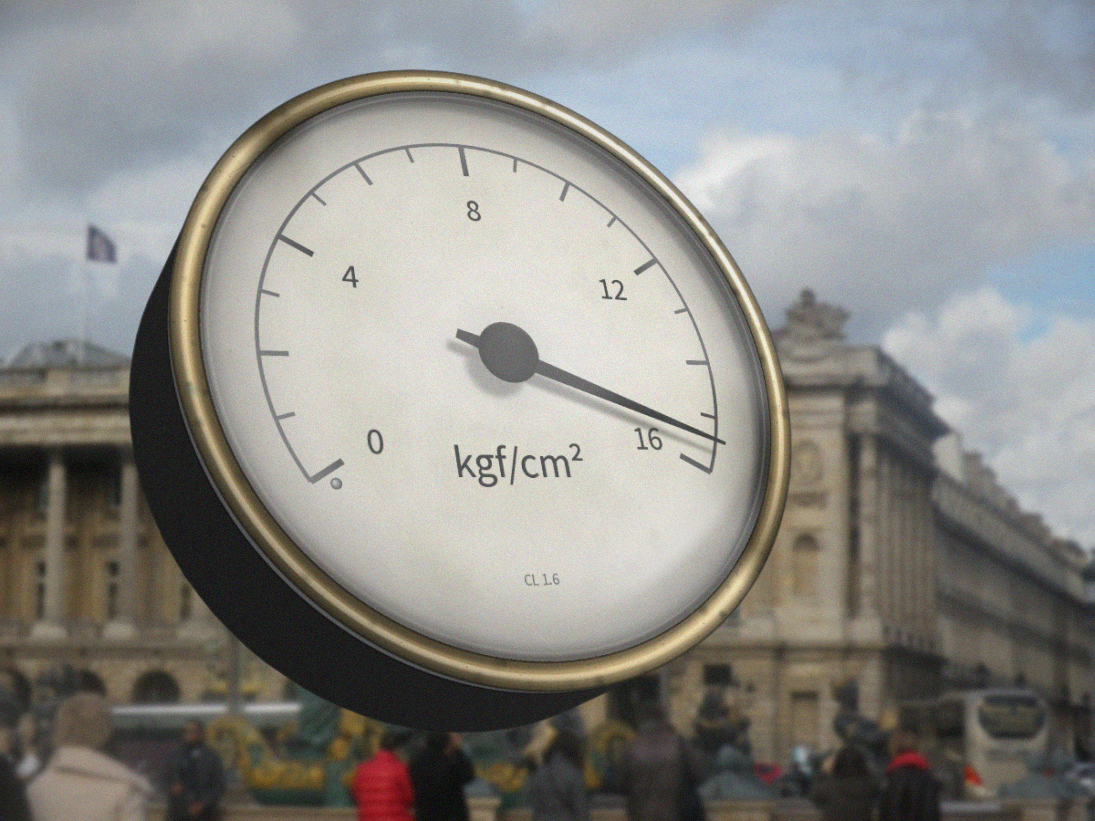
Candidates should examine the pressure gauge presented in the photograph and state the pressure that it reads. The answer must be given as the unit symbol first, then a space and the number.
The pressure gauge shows kg/cm² 15.5
